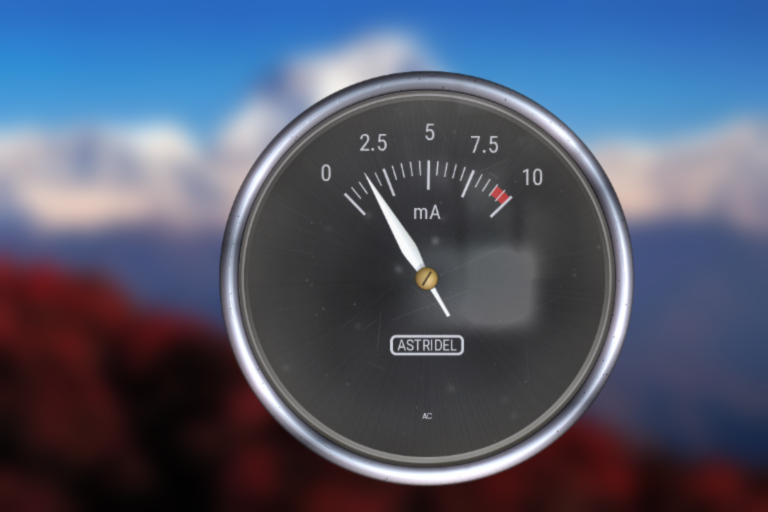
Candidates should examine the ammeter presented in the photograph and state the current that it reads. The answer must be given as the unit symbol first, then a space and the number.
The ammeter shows mA 1.5
